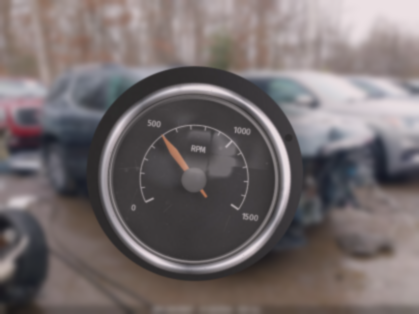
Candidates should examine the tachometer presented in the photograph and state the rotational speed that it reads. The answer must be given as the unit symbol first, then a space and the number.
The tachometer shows rpm 500
